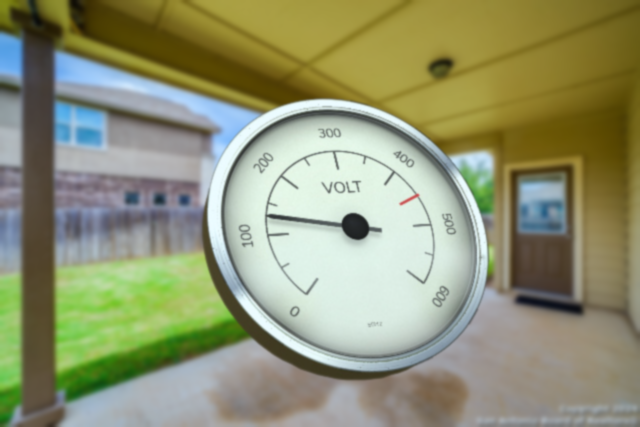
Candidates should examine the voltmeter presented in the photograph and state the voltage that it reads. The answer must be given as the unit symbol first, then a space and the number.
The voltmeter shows V 125
